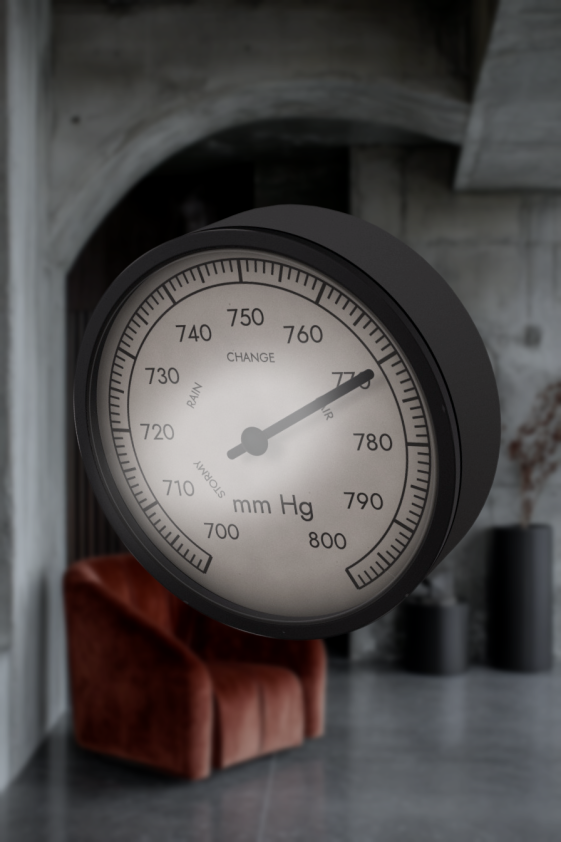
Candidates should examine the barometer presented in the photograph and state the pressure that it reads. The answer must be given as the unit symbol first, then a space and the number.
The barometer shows mmHg 770.5
